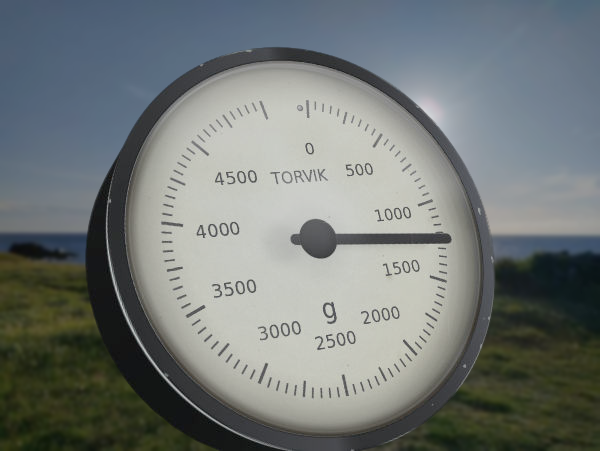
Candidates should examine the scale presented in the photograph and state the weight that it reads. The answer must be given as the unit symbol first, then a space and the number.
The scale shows g 1250
